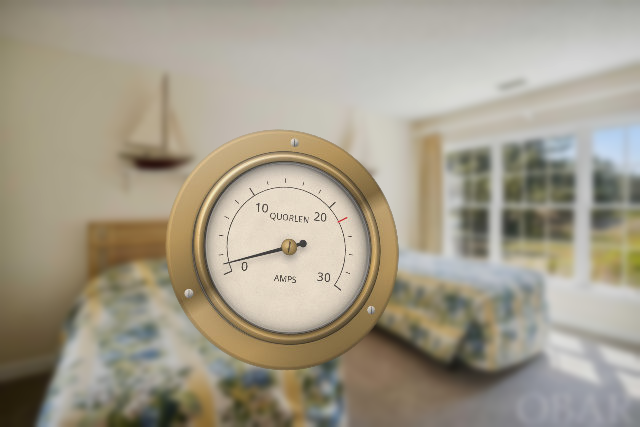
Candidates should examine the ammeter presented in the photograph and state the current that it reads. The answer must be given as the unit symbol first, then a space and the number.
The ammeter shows A 1
